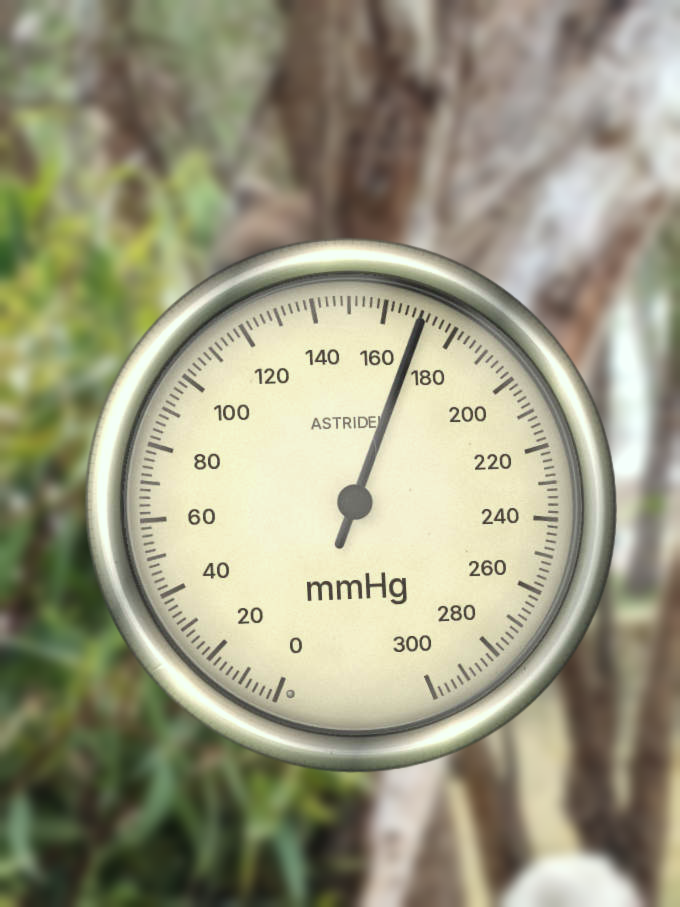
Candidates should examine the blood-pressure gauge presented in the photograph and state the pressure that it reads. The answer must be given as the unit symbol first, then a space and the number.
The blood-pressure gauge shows mmHg 170
